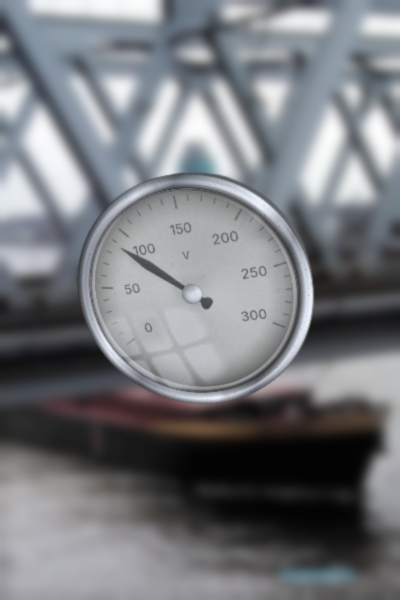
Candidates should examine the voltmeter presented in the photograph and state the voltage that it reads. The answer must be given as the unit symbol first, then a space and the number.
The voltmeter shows V 90
